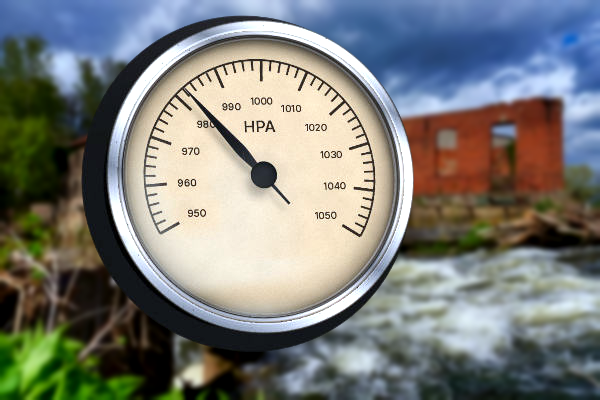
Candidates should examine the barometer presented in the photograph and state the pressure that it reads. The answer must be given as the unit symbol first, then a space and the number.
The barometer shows hPa 982
